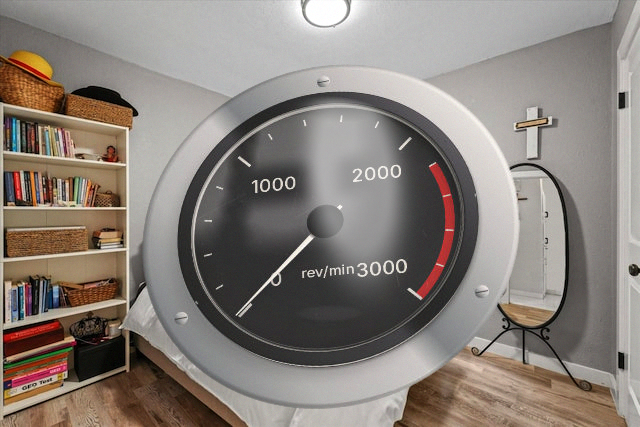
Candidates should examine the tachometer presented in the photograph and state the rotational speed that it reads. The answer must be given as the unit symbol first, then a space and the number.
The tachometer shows rpm 0
